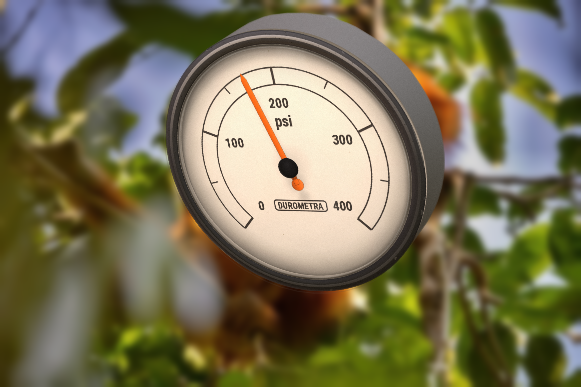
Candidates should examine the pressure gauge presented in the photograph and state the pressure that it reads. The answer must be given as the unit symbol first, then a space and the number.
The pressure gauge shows psi 175
